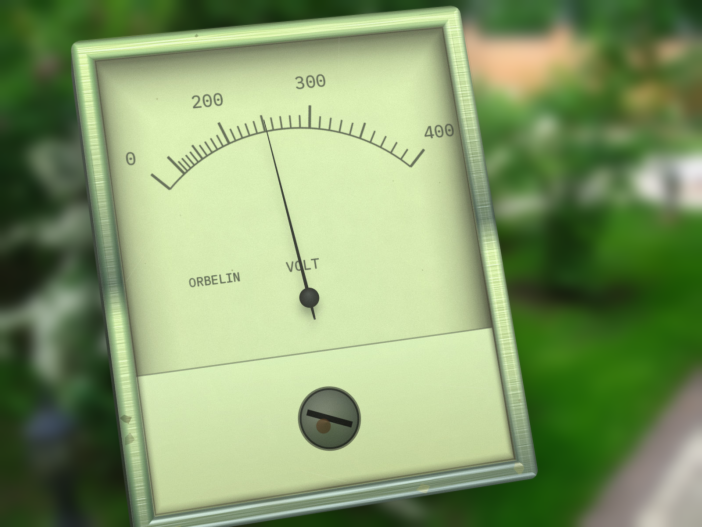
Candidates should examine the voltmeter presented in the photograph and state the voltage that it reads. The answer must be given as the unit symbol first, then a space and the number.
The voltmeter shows V 250
